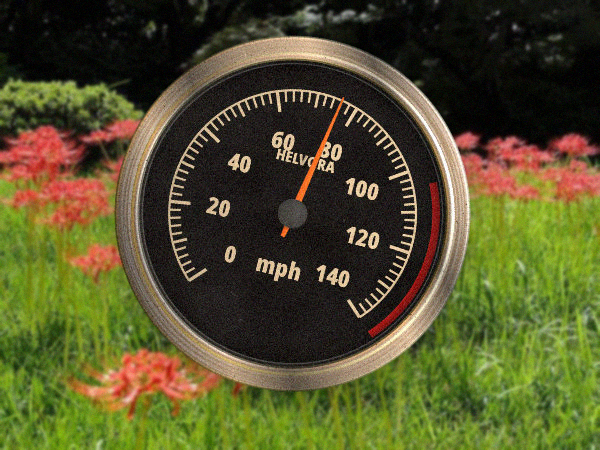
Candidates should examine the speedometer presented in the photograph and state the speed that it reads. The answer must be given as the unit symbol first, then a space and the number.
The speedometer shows mph 76
